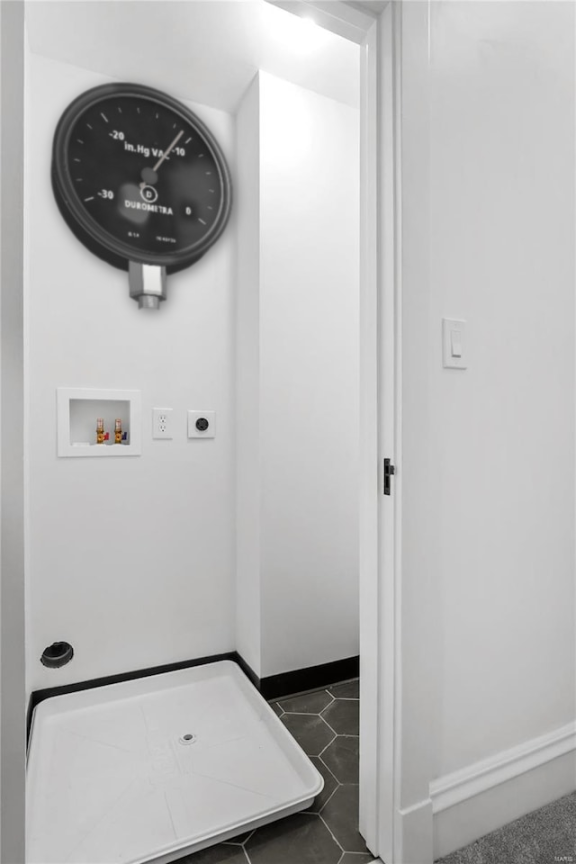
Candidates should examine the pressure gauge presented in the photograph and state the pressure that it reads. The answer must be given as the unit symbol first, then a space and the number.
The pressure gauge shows inHg -11
